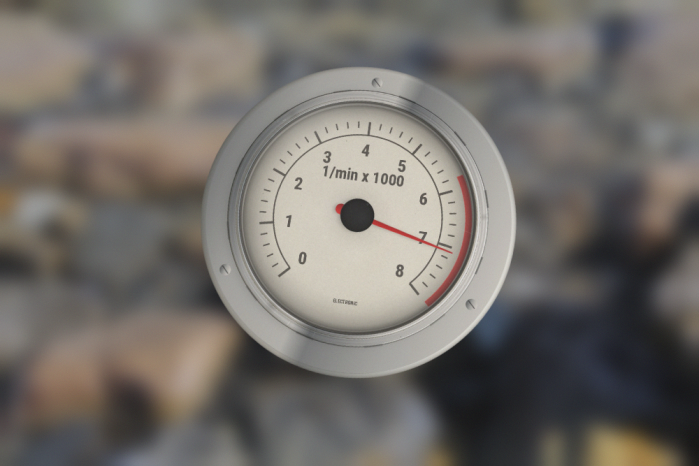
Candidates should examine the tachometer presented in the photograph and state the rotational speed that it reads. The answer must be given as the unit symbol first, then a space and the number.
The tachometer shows rpm 7100
